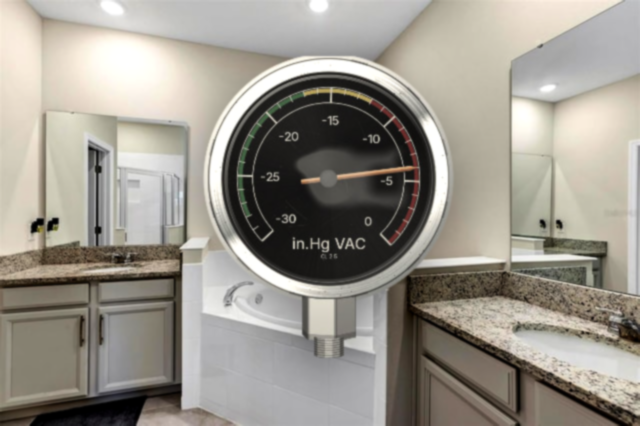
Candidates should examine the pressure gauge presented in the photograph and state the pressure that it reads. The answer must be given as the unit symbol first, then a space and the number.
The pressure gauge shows inHg -6
